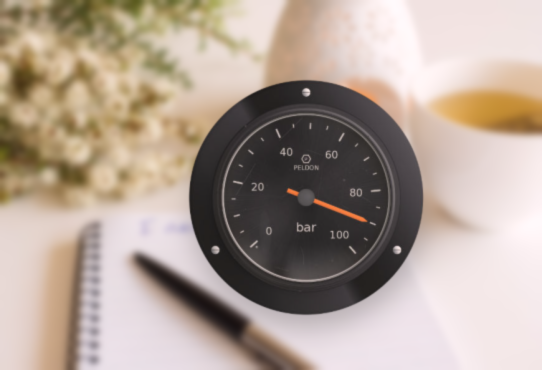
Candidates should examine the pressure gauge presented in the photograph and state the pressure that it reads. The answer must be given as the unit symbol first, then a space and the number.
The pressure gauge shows bar 90
